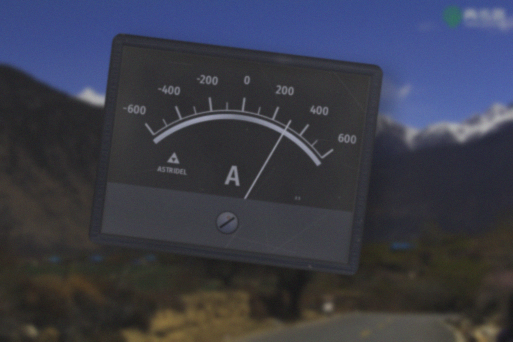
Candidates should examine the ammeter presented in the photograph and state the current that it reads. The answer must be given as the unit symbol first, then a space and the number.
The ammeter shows A 300
